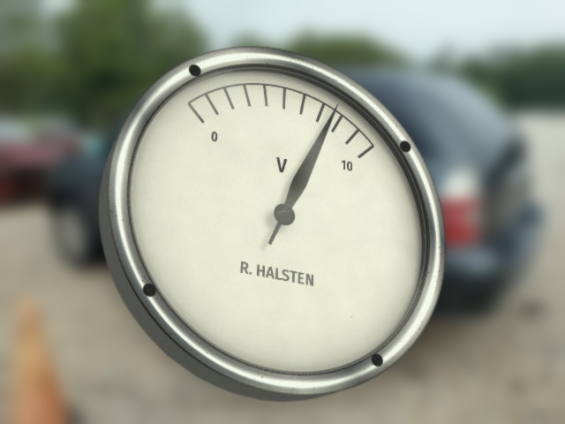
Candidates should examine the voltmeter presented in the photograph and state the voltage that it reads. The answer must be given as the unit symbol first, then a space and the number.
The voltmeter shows V 7.5
